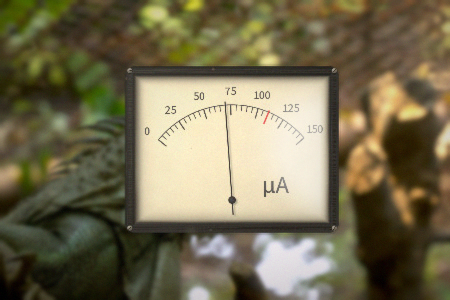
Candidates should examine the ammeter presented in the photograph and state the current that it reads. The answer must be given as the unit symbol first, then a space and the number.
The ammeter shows µA 70
